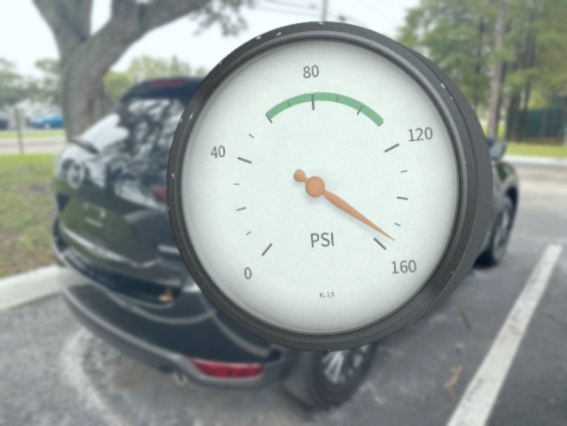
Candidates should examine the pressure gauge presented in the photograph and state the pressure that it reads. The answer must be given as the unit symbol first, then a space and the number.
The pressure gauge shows psi 155
